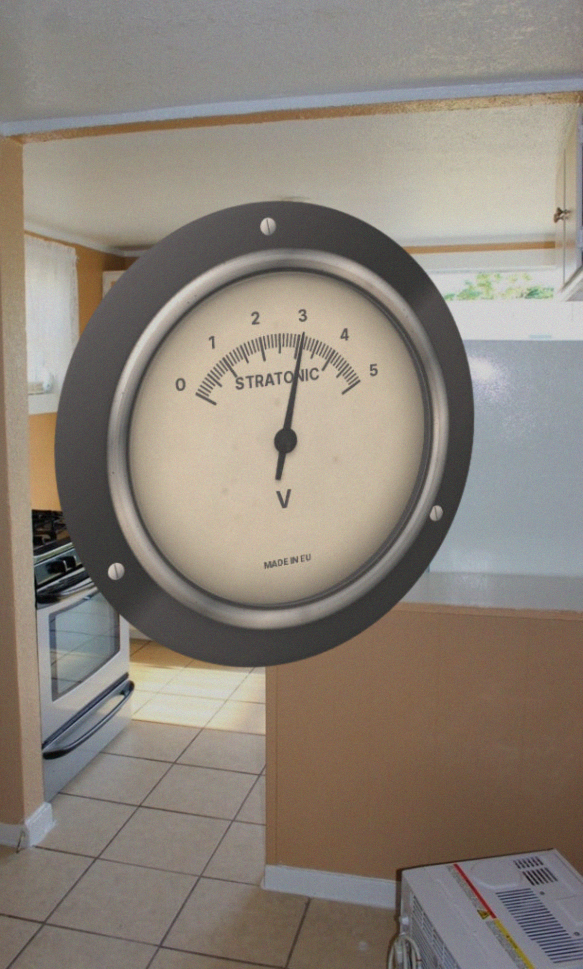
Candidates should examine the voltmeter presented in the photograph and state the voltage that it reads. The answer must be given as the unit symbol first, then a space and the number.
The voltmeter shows V 3
